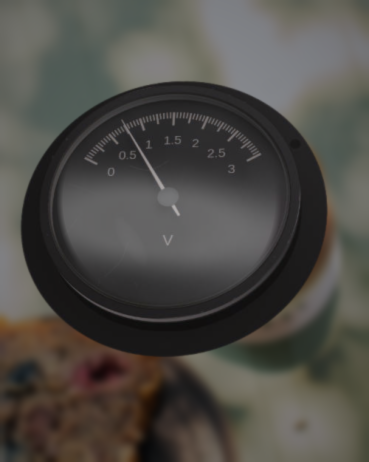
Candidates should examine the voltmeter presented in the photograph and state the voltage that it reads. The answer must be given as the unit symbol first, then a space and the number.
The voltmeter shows V 0.75
